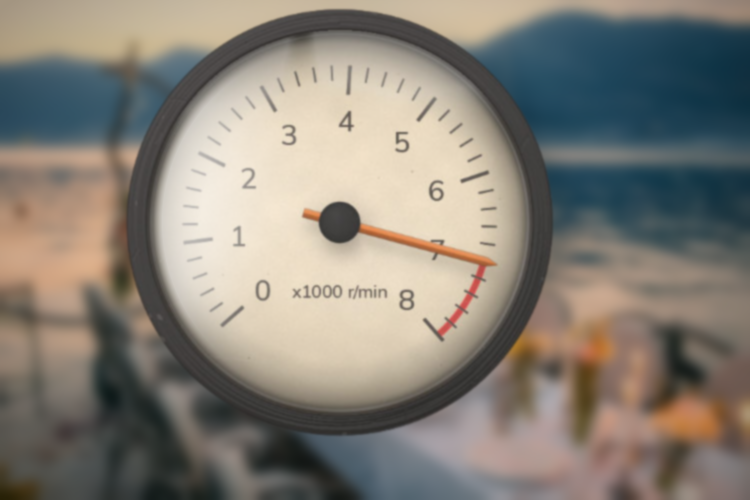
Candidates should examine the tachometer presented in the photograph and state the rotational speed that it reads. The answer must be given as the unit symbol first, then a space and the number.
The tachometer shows rpm 7000
